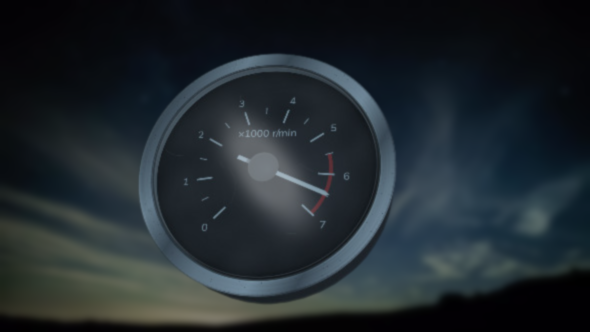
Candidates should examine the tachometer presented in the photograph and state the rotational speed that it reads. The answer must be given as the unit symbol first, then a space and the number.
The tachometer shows rpm 6500
